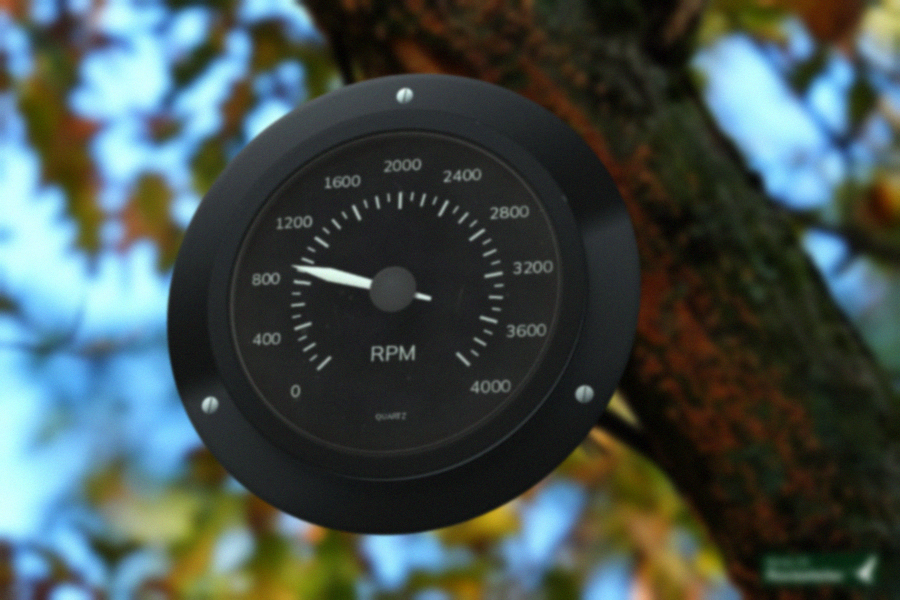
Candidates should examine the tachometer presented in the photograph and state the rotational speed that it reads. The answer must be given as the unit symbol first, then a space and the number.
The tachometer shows rpm 900
